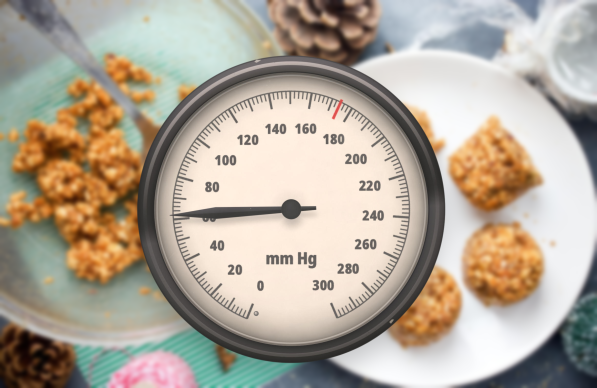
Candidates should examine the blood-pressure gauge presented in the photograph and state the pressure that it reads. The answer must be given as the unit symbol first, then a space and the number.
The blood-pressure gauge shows mmHg 62
